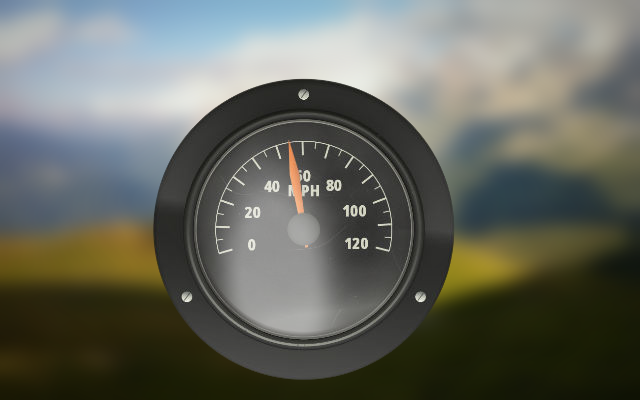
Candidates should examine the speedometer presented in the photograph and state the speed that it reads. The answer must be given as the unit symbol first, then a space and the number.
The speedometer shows mph 55
